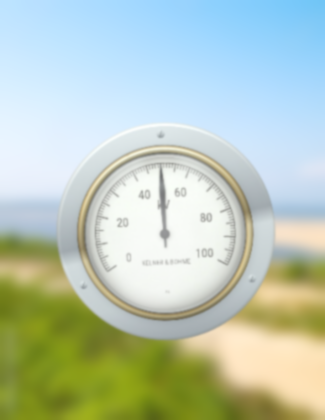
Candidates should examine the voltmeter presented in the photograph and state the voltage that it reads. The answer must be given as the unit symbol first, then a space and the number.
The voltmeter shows kV 50
